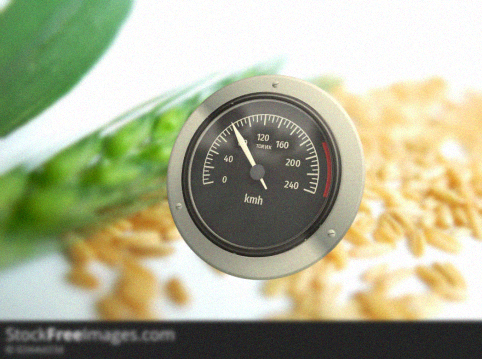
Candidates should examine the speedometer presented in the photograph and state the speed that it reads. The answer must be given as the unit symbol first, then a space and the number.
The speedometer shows km/h 80
